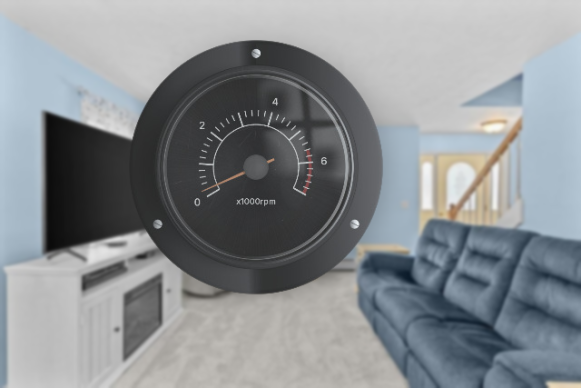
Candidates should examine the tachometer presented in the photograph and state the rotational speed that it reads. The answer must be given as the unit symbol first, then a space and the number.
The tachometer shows rpm 200
